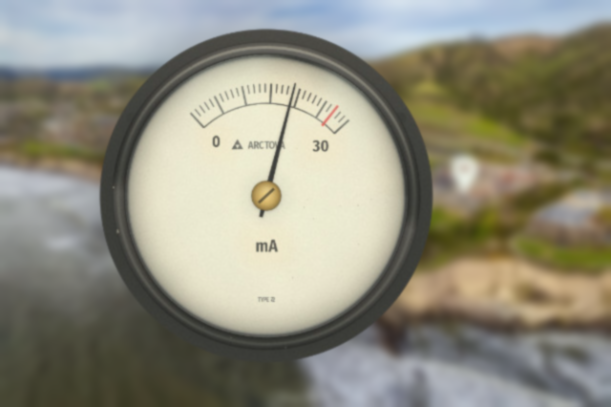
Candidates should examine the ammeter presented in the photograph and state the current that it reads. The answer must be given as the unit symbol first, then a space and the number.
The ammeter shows mA 19
